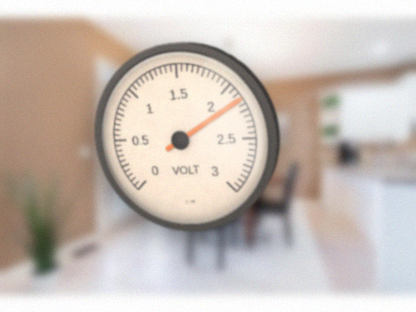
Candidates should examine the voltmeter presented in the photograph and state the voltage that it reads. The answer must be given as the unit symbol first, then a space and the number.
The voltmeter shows V 2.15
